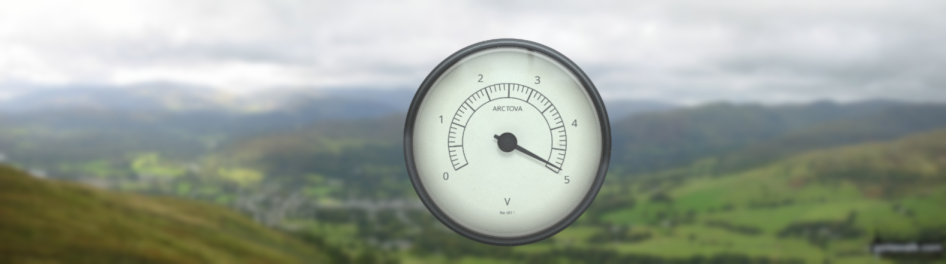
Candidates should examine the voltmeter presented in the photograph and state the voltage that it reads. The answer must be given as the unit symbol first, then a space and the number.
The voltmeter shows V 4.9
